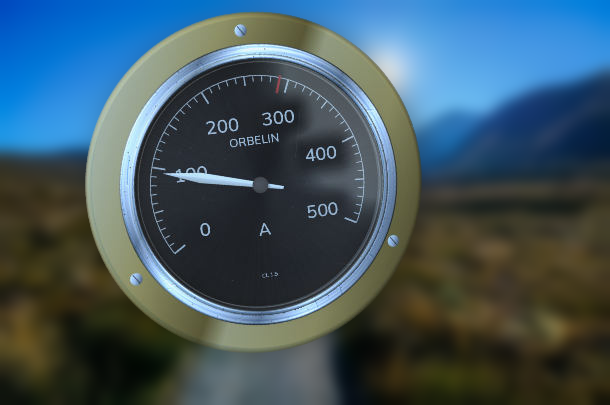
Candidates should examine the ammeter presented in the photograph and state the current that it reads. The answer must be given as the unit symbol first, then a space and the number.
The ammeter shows A 95
